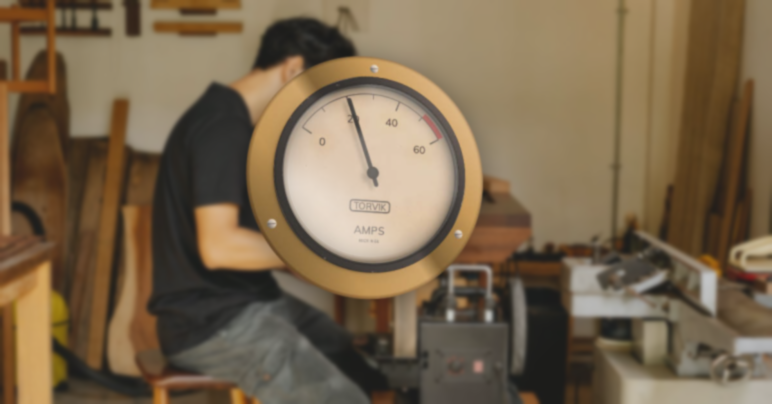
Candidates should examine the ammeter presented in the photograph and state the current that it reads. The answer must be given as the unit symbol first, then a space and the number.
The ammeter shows A 20
